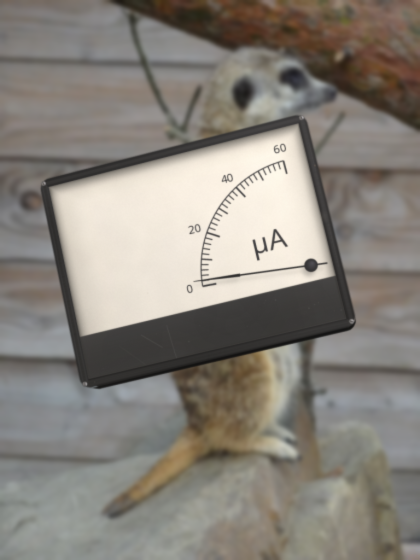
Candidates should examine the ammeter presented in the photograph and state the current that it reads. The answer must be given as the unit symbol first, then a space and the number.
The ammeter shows µA 2
